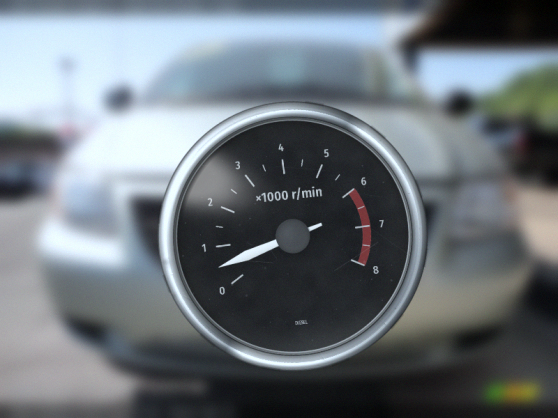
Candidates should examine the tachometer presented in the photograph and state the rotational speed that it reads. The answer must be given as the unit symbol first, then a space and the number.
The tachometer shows rpm 500
